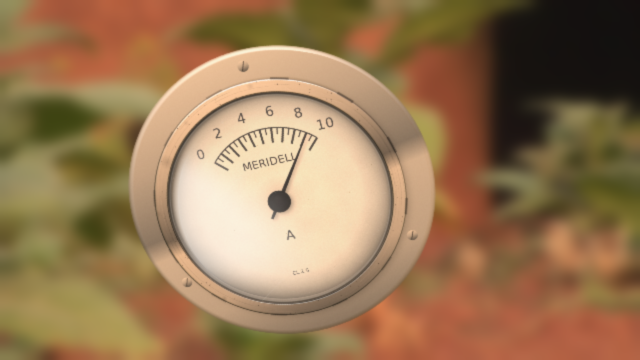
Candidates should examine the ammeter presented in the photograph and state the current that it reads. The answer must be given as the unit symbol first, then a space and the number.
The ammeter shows A 9
